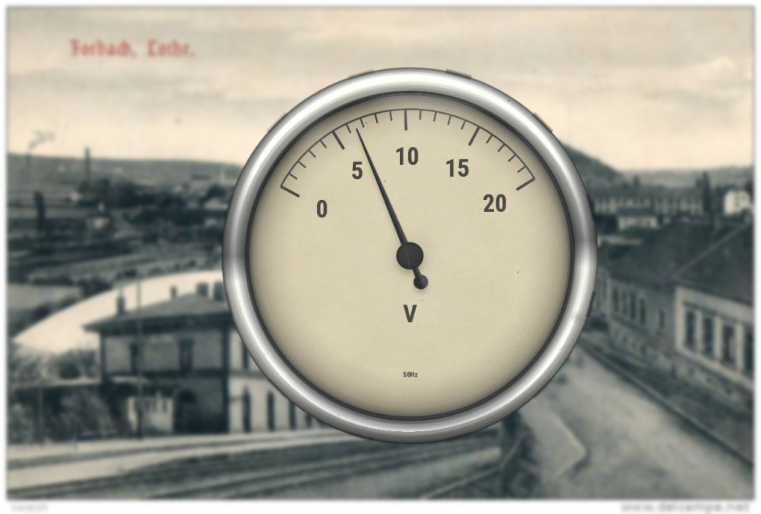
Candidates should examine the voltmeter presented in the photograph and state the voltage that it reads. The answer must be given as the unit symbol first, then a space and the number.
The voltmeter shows V 6.5
